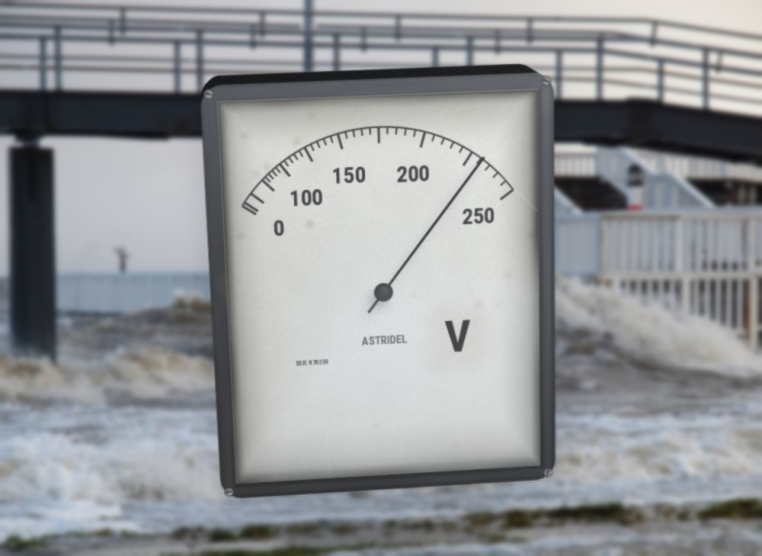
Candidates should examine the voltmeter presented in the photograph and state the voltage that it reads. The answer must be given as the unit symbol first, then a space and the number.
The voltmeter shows V 230
